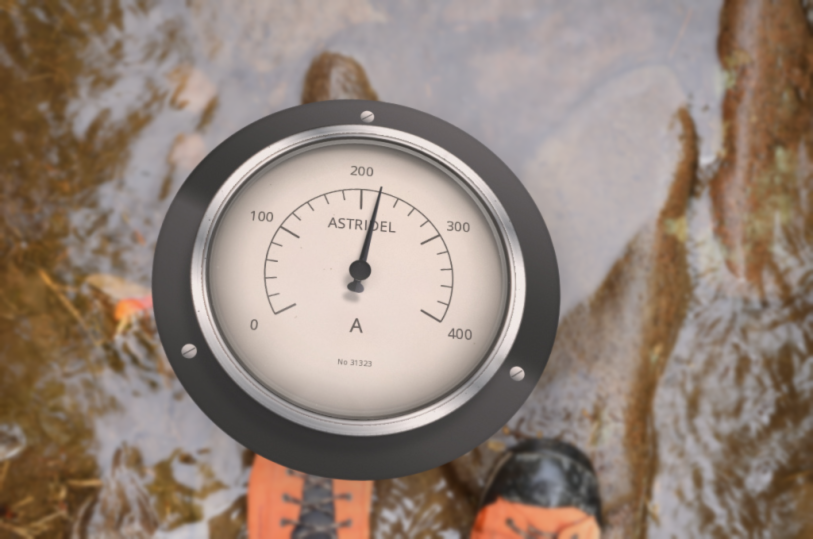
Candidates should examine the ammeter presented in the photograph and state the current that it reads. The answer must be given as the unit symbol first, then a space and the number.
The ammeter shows A 220
